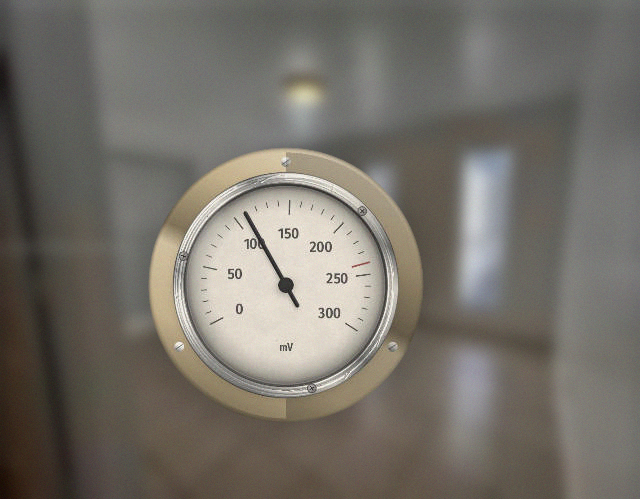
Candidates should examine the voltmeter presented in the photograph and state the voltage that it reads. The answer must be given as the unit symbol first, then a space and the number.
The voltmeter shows mV 110
